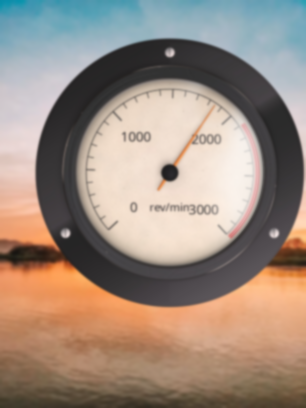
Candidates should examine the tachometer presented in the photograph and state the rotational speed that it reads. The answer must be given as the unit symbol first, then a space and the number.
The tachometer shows rpm 1850
